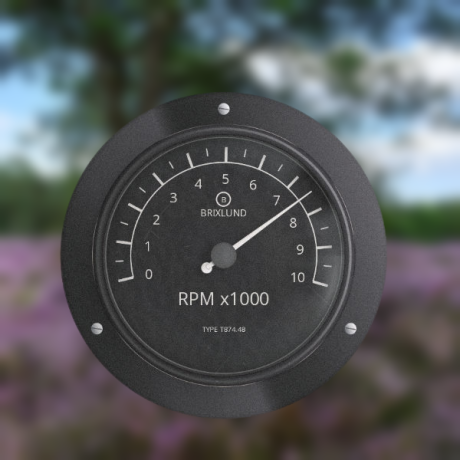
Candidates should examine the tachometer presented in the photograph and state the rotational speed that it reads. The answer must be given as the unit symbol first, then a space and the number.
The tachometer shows rpm 7500
